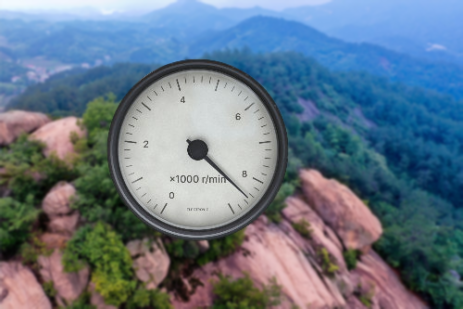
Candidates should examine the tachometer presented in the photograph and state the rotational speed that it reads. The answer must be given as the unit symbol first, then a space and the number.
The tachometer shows rpm 8500
